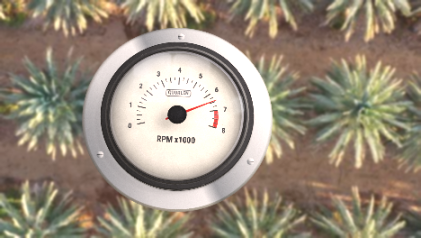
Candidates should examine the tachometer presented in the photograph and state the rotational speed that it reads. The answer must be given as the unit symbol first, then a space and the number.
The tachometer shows rpm 6500
